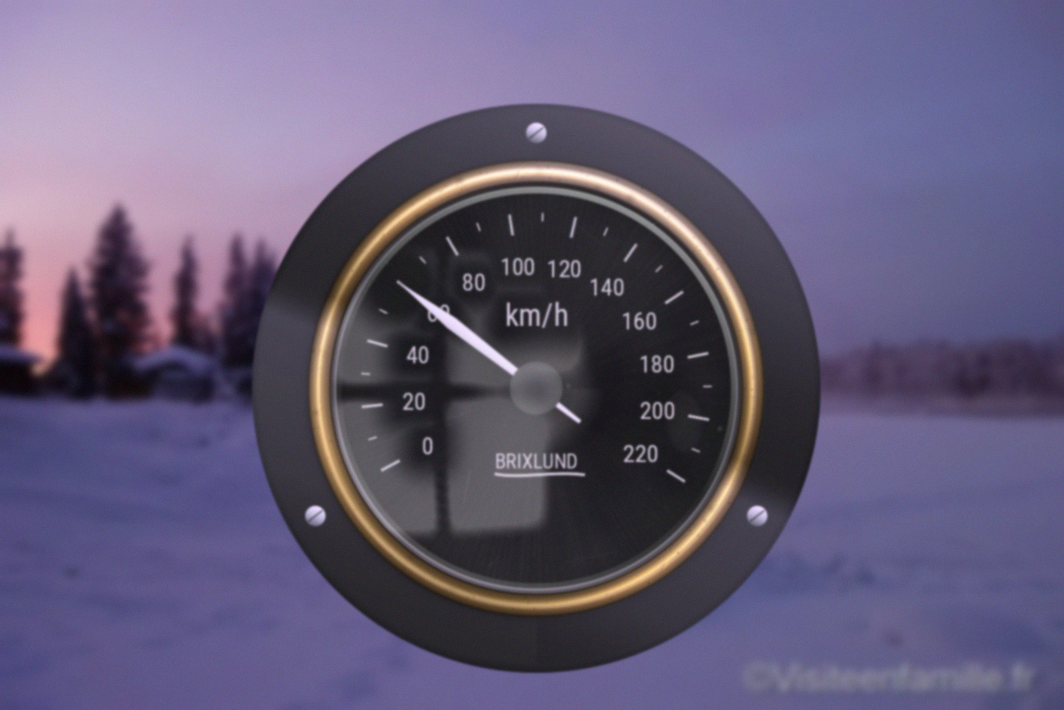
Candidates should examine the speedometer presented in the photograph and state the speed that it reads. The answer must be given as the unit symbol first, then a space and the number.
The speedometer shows km/h 60
